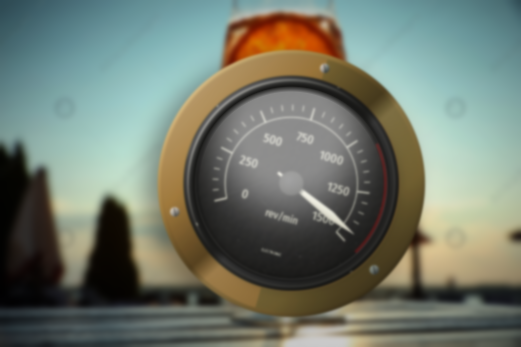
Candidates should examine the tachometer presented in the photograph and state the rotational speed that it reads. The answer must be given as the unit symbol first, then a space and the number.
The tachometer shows rpm 1450
